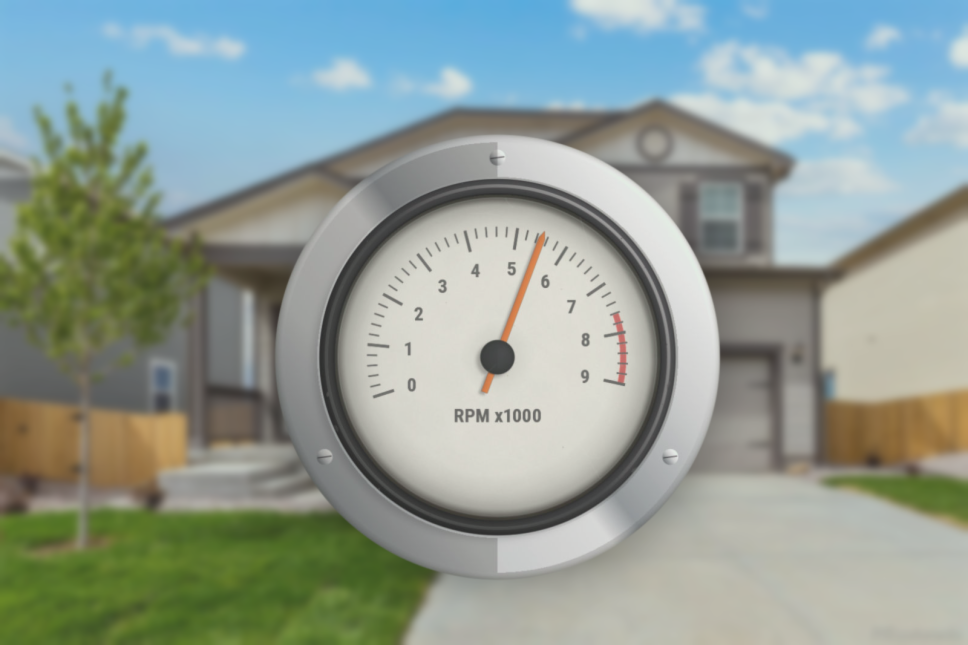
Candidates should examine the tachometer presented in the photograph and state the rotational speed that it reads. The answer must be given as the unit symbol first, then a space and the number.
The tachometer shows rpm 5500
